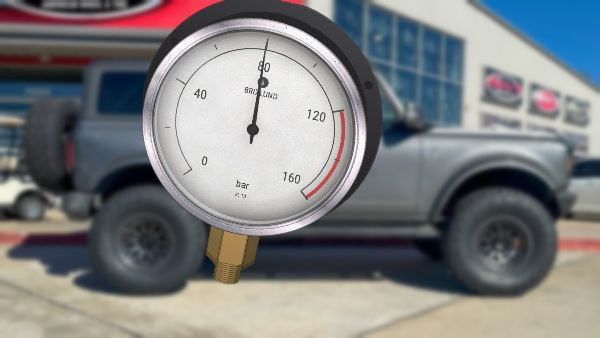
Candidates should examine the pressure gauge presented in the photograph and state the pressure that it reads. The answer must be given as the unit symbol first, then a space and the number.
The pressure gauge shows bar 80
